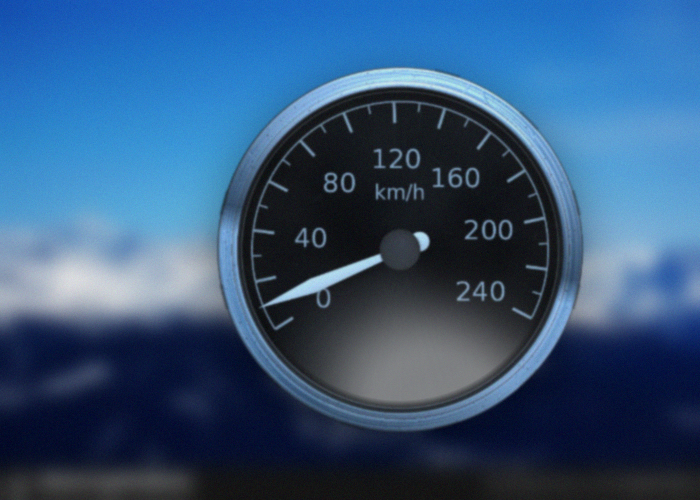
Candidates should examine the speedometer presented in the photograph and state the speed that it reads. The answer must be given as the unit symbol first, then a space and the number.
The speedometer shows km/h 10
